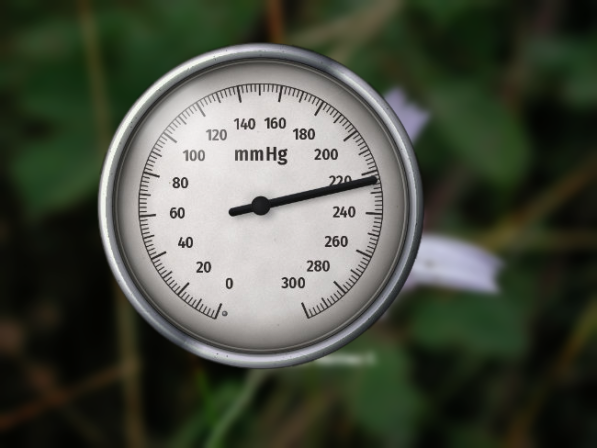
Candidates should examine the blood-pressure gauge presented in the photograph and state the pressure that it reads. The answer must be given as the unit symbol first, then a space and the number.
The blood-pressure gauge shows mmHg 224
